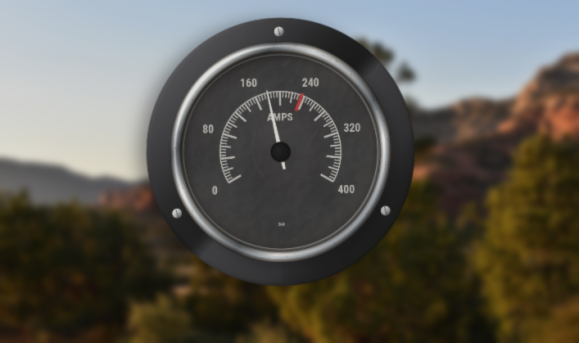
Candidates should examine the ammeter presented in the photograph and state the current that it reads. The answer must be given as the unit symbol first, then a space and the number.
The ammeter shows A 180
